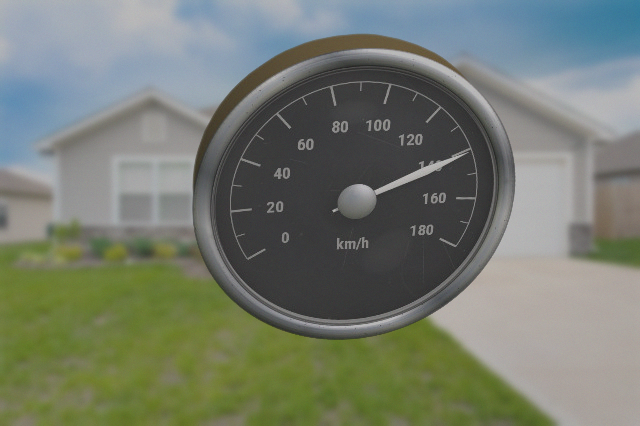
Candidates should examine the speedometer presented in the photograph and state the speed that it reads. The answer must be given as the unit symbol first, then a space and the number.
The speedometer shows km/h 140
